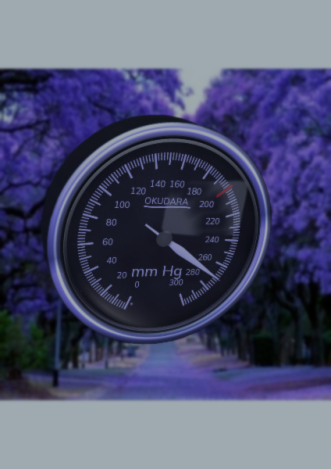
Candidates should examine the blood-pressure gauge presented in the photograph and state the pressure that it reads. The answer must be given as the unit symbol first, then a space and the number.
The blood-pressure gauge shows mmHg 270
